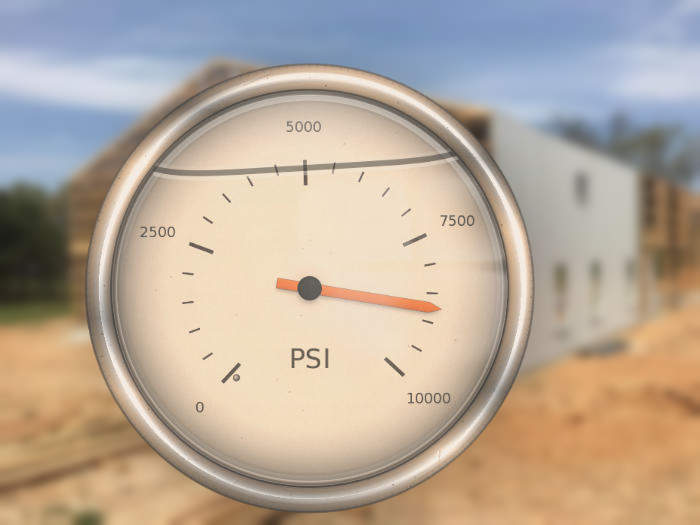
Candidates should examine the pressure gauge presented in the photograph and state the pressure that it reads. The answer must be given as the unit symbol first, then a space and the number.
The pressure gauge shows psi 8750
